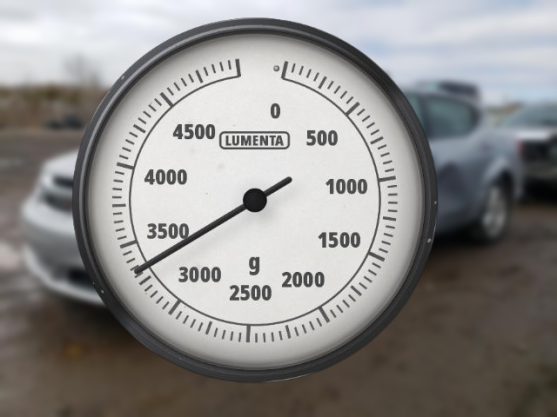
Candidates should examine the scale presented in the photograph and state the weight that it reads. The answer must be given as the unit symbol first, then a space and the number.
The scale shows g 3325
